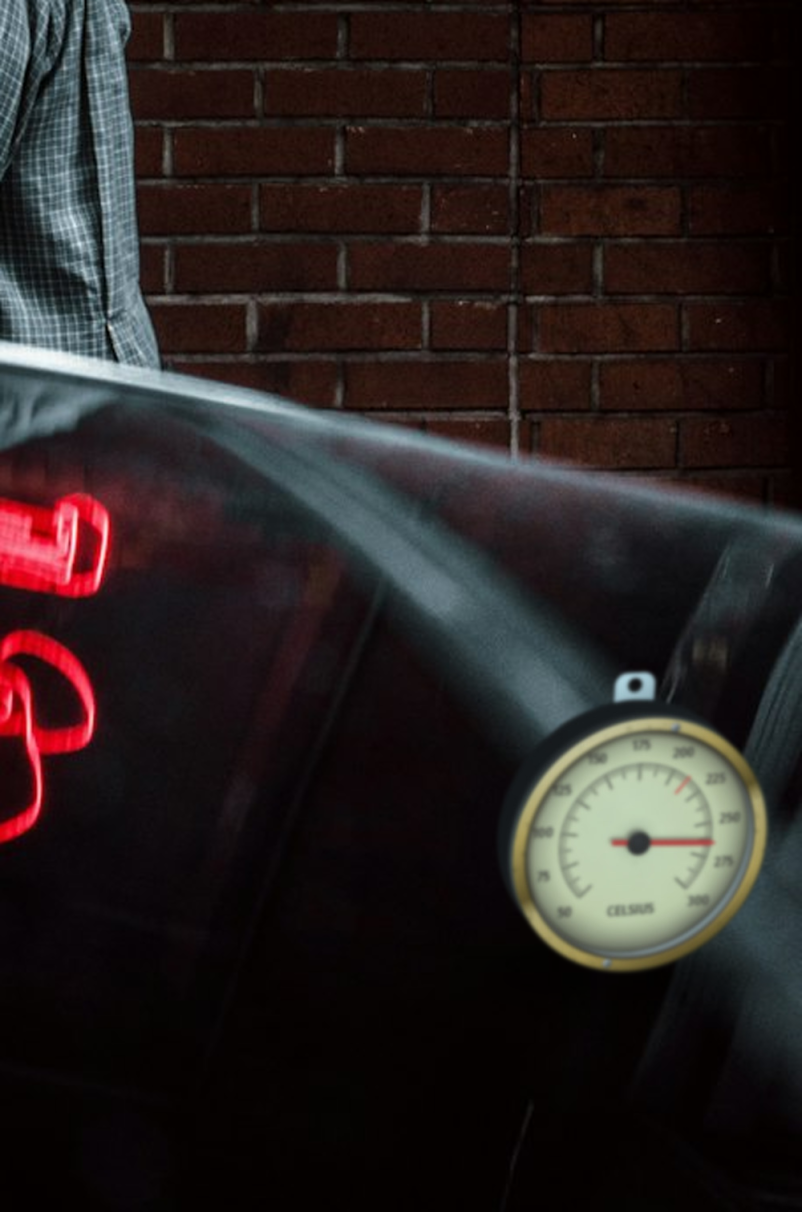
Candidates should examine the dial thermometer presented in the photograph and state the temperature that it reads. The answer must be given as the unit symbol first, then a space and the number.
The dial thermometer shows °C 262.5
